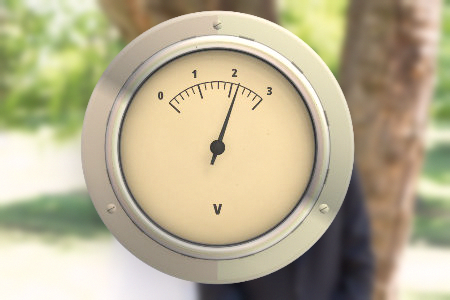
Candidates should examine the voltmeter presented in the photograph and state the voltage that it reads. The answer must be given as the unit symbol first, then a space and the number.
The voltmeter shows V 2.2
